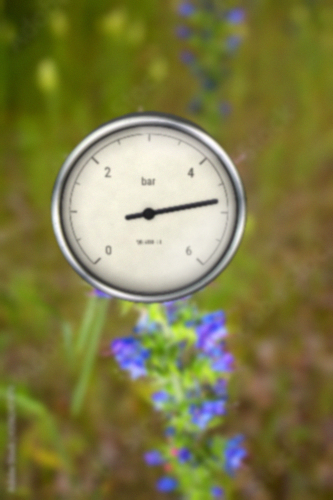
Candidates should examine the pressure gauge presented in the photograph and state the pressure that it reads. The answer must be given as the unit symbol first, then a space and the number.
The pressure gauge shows bar 4.75
